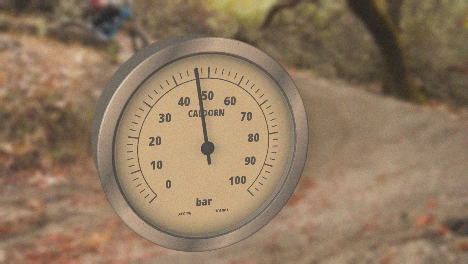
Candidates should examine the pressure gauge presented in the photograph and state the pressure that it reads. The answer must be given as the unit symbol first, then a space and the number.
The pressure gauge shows bar 46
